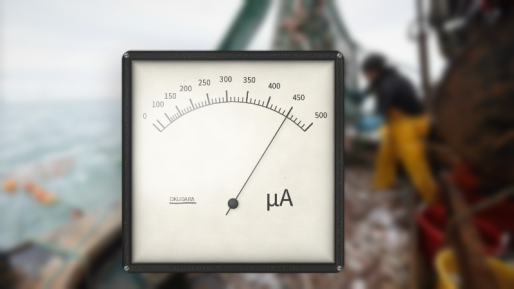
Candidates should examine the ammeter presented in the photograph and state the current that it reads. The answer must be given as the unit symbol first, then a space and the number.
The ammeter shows µA 450
